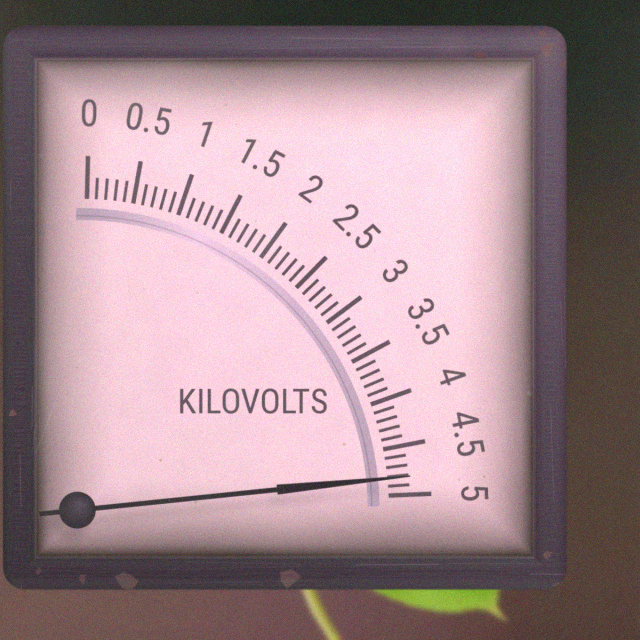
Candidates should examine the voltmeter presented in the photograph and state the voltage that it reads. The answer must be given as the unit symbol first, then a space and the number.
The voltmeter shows kV 4.8
